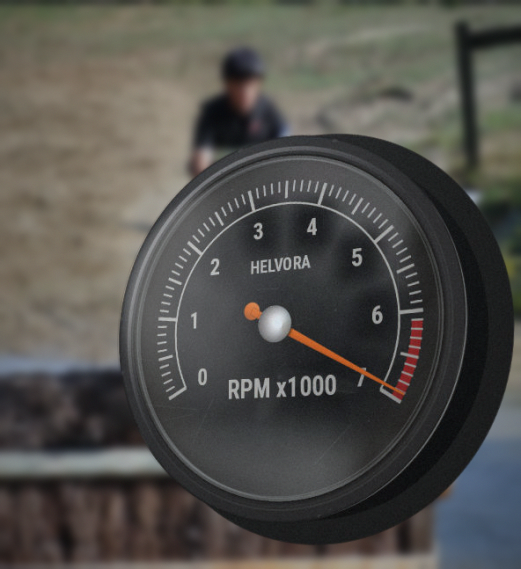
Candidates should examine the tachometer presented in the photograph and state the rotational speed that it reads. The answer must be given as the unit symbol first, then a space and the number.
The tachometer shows rpm 6900
